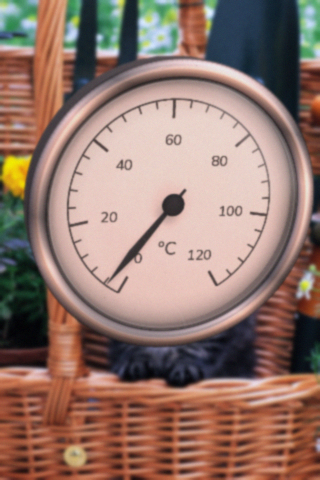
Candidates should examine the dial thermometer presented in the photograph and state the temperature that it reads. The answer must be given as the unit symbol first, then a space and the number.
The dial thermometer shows °C 4
